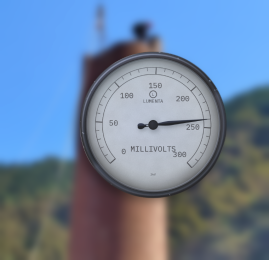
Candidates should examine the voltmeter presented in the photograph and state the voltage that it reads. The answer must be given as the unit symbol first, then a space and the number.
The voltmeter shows mV 240
